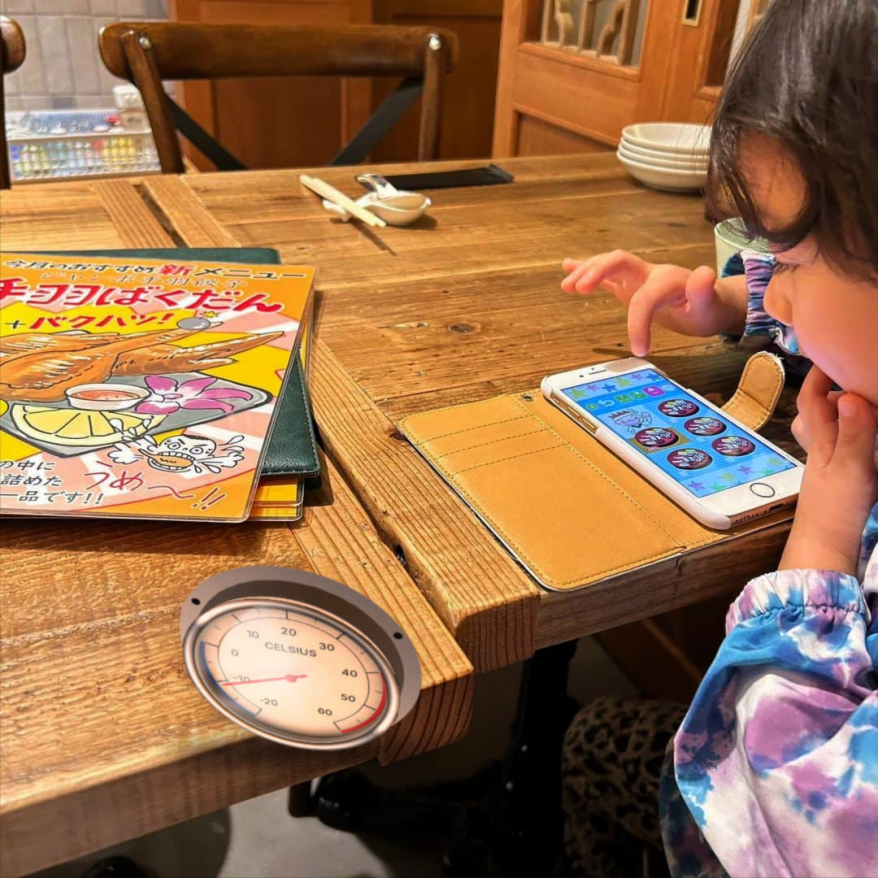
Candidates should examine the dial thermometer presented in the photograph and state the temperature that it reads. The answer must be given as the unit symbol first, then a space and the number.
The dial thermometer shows °C -10
